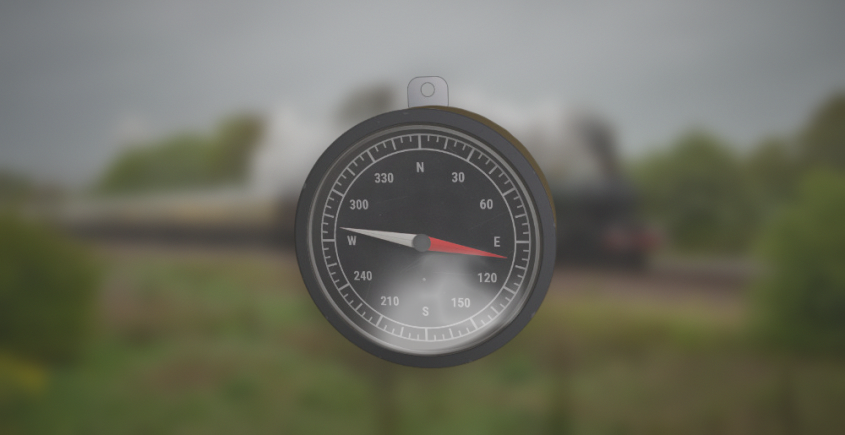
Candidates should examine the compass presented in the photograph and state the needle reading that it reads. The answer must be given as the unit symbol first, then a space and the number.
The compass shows ° 100
